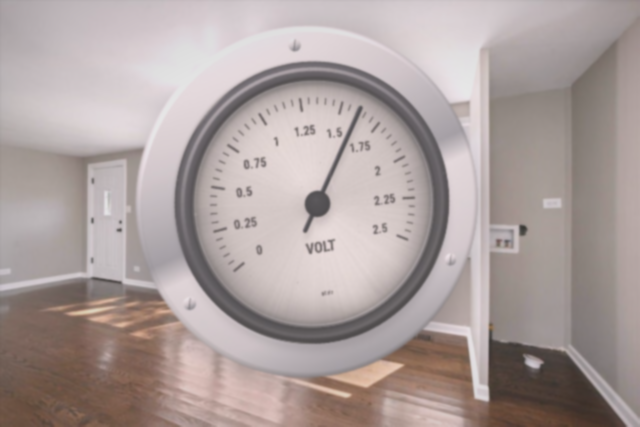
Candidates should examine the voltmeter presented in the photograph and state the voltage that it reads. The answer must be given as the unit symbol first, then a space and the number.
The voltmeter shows V 1.6
